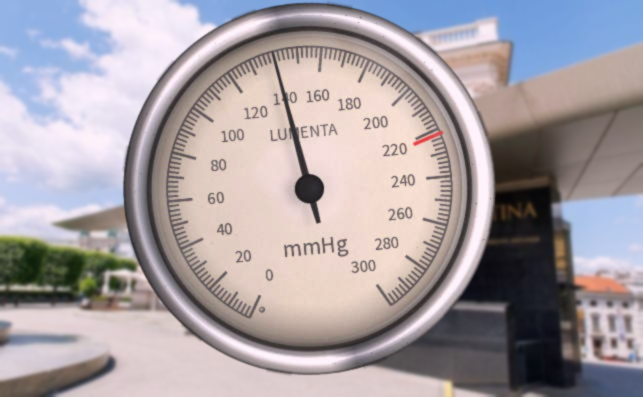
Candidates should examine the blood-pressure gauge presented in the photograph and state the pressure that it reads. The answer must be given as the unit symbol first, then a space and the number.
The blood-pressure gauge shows mmHg 140
